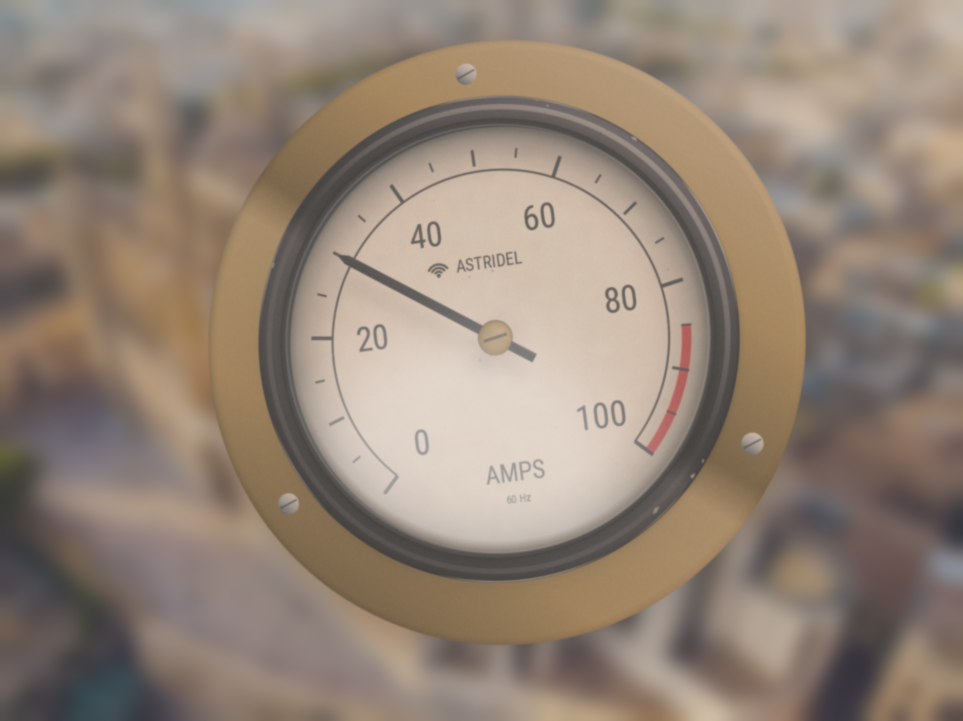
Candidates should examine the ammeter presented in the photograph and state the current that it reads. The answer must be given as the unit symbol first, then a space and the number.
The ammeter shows A 30
